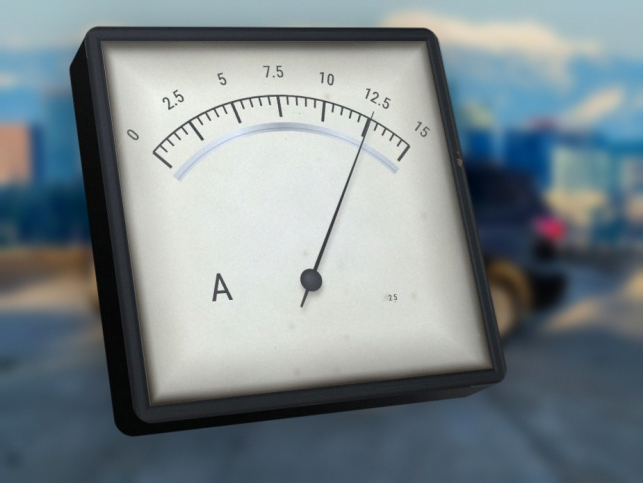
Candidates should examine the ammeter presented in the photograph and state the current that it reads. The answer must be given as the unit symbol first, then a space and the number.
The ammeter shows A 12.5
